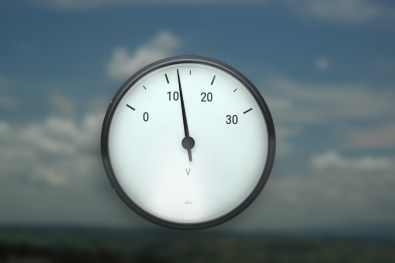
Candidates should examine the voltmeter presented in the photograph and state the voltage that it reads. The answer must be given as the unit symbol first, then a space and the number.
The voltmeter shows V 12.5
